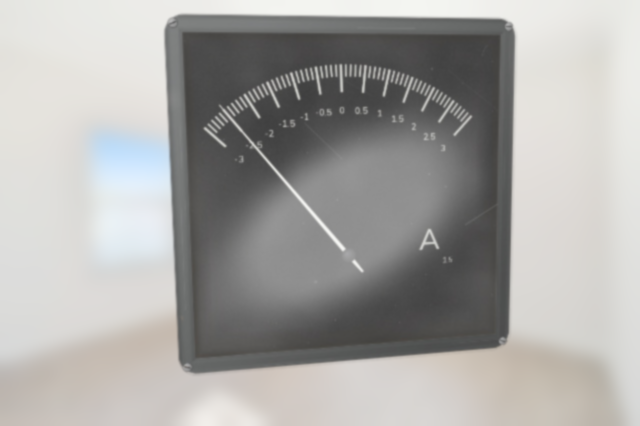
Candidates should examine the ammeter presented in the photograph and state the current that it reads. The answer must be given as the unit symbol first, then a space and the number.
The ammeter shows A -2.5
